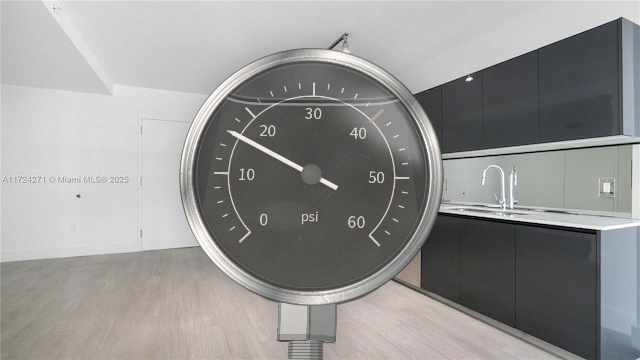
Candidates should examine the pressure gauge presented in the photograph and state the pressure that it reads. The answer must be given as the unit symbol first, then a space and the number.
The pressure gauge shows psi 16
